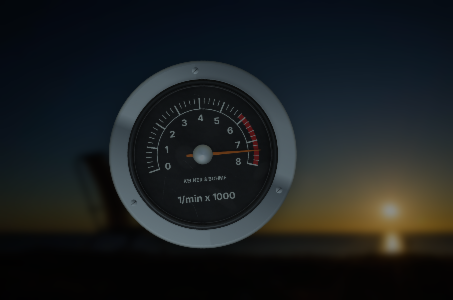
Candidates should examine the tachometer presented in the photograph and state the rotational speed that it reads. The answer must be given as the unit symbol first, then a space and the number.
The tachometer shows rpm 7400
